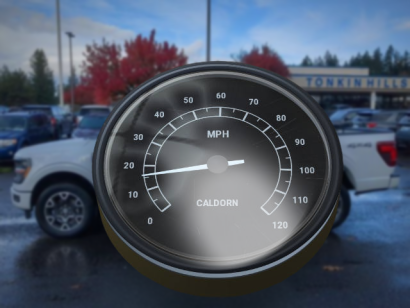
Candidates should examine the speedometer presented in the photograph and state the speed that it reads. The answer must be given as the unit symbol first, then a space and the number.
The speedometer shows mph 15
